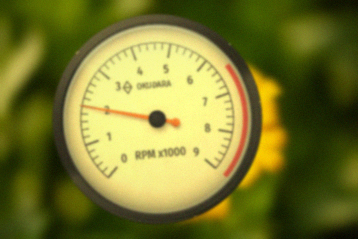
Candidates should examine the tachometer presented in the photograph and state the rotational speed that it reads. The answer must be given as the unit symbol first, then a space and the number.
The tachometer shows rpm 2000
